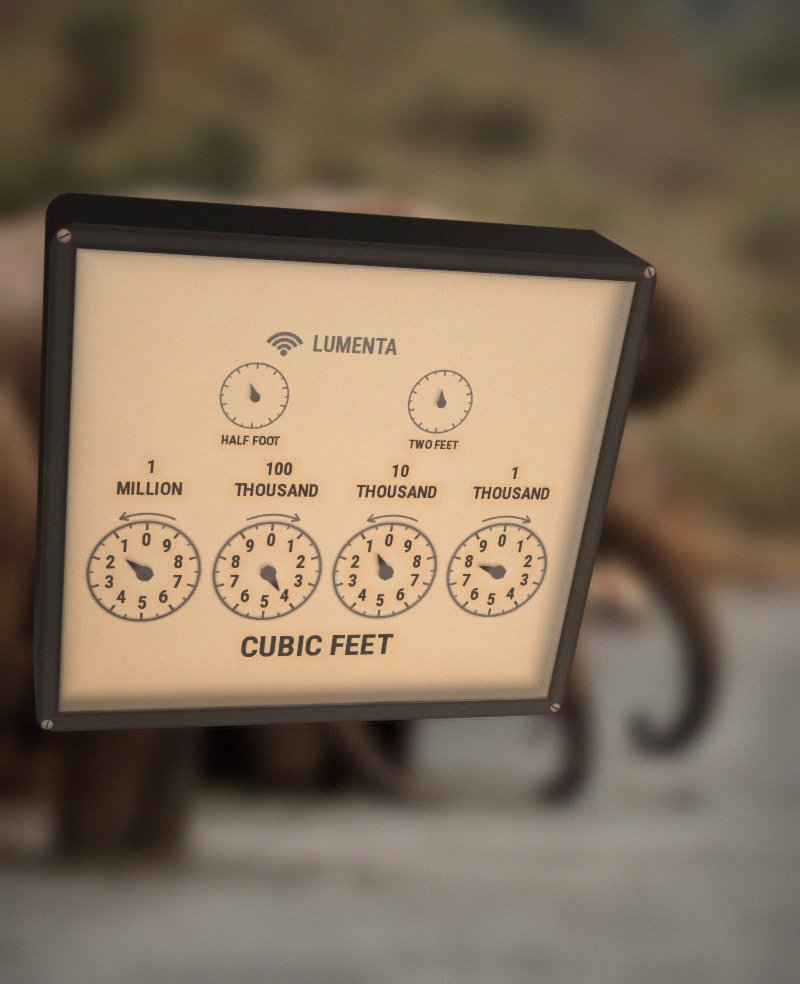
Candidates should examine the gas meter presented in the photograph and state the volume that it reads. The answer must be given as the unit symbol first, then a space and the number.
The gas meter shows ft³ 140800
